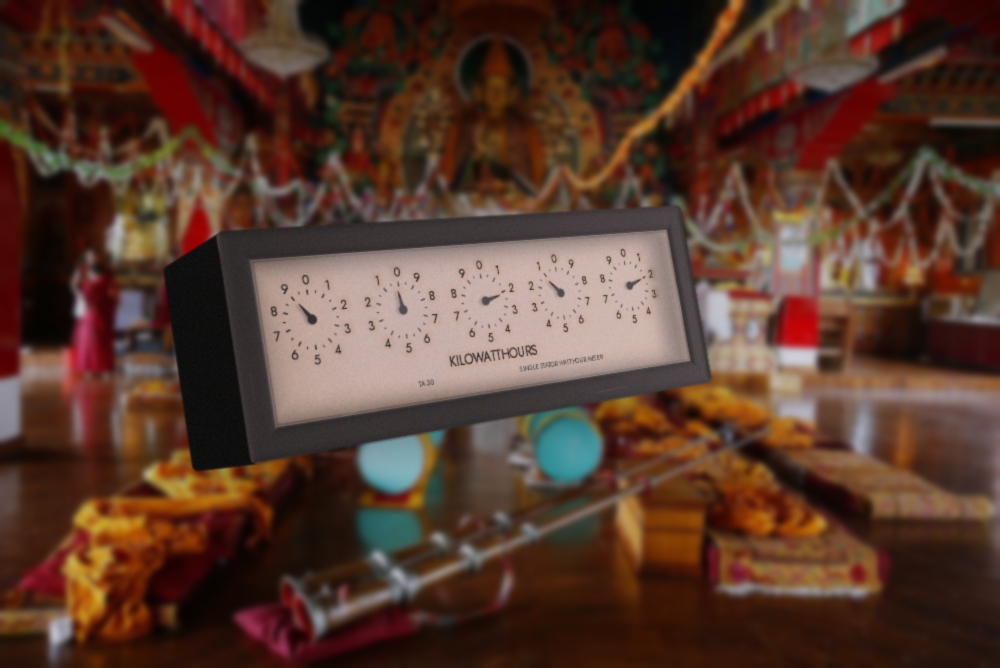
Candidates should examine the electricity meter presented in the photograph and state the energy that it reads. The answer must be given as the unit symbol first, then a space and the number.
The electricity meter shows kWh 90212
